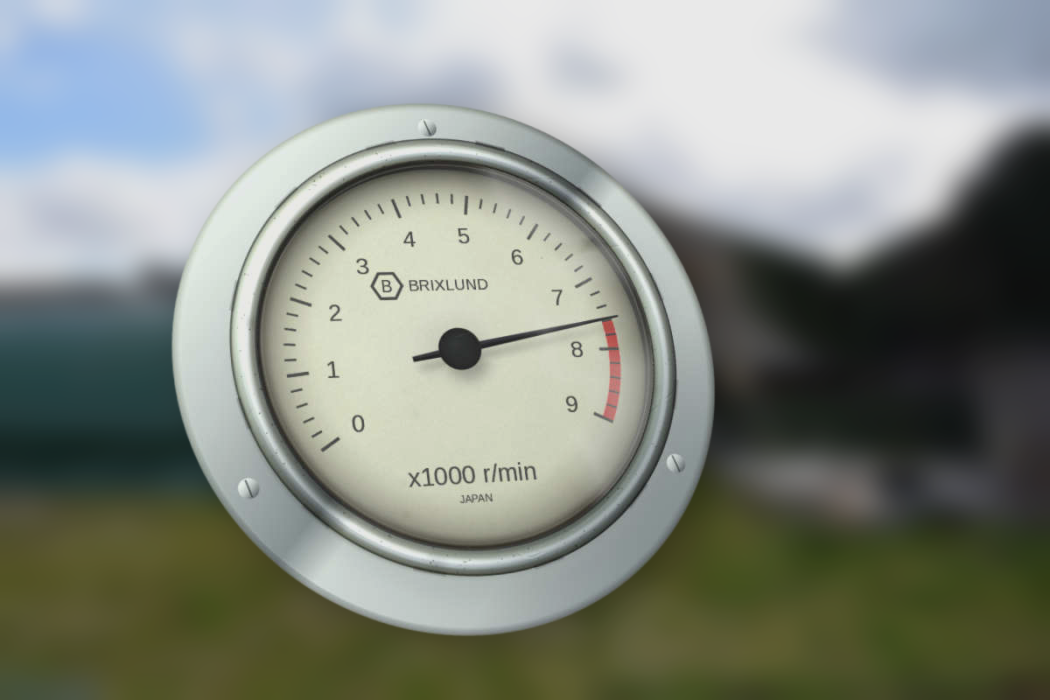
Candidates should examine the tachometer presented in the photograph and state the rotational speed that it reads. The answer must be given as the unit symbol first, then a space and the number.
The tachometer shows rpm 7600
